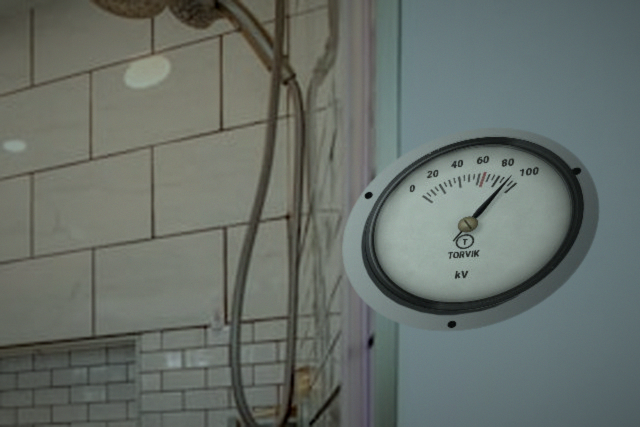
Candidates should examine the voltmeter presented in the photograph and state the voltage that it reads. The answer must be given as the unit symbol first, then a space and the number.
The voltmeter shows kV 90
